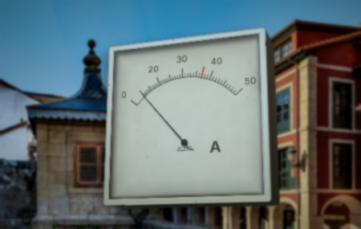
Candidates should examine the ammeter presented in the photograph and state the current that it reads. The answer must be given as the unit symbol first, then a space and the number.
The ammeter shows A 10
